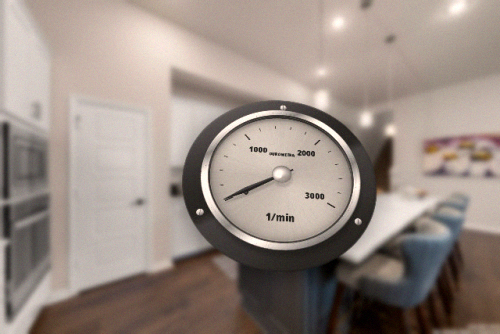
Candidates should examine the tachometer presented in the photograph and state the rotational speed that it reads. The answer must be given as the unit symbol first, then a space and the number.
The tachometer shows rpm 0
